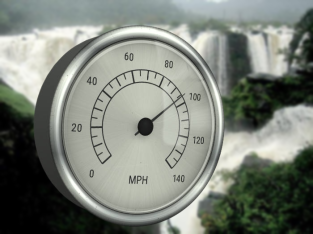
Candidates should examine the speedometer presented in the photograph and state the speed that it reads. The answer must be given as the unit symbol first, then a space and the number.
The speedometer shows mph 95
